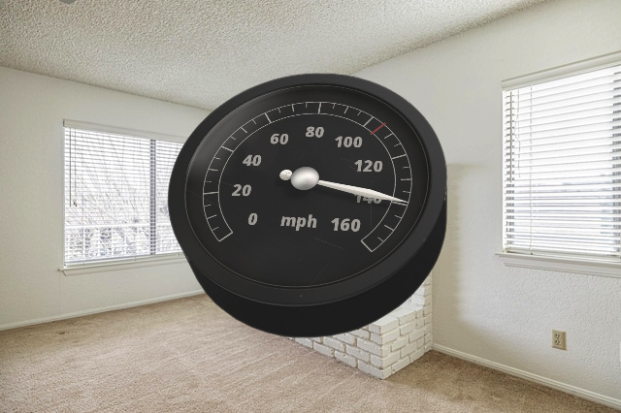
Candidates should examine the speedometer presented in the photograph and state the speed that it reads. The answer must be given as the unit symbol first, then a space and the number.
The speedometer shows mph 140
